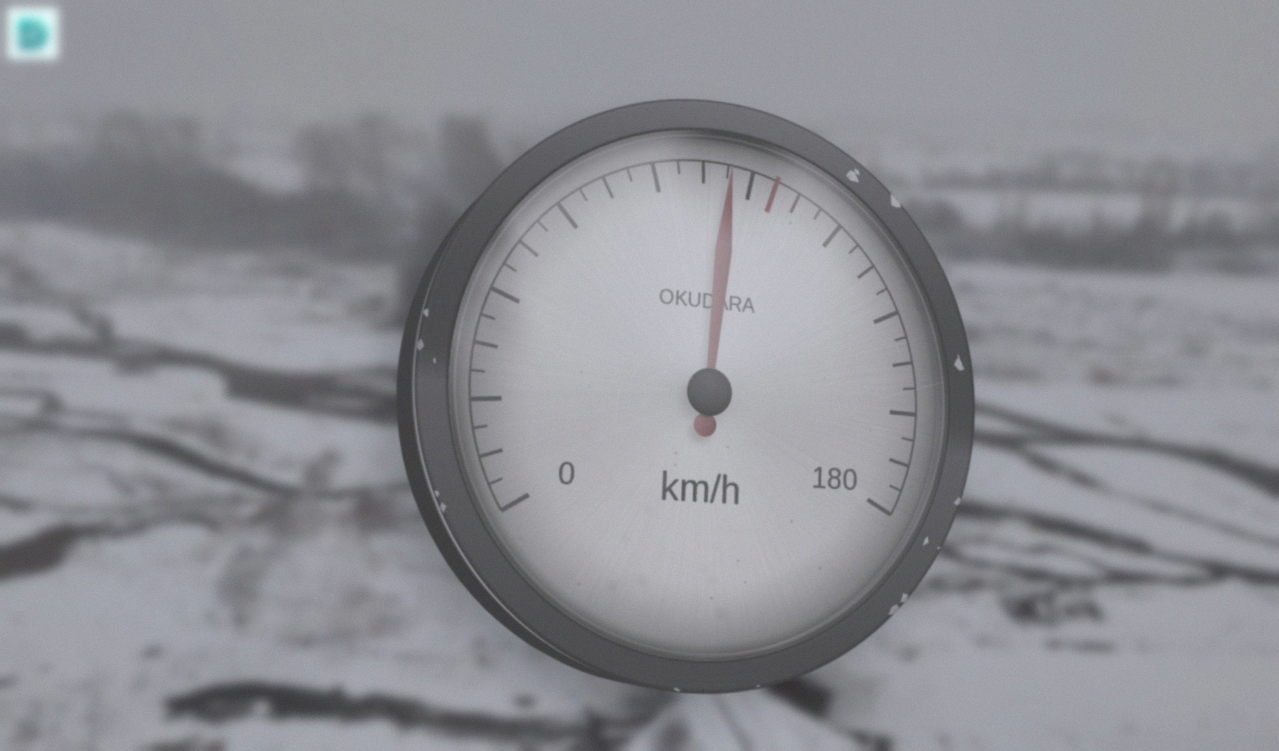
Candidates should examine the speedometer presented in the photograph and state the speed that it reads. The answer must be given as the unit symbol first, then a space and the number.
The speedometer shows km/h 95
